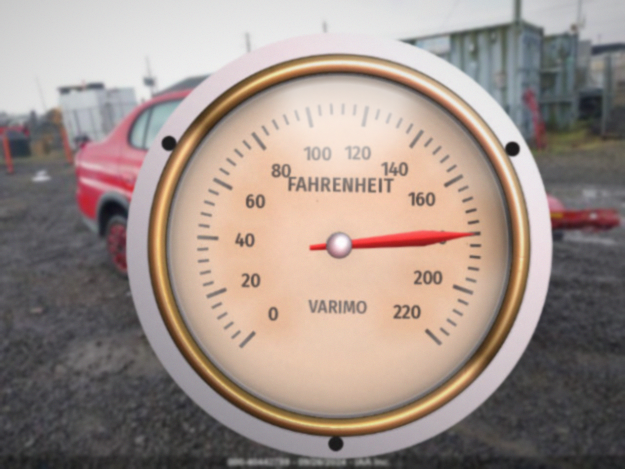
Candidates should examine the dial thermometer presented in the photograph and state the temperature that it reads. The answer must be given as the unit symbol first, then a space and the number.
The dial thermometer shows °F 180
